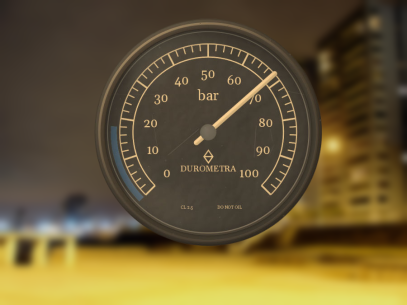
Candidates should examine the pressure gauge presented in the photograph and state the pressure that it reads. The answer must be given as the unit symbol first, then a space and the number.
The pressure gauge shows bar 68
